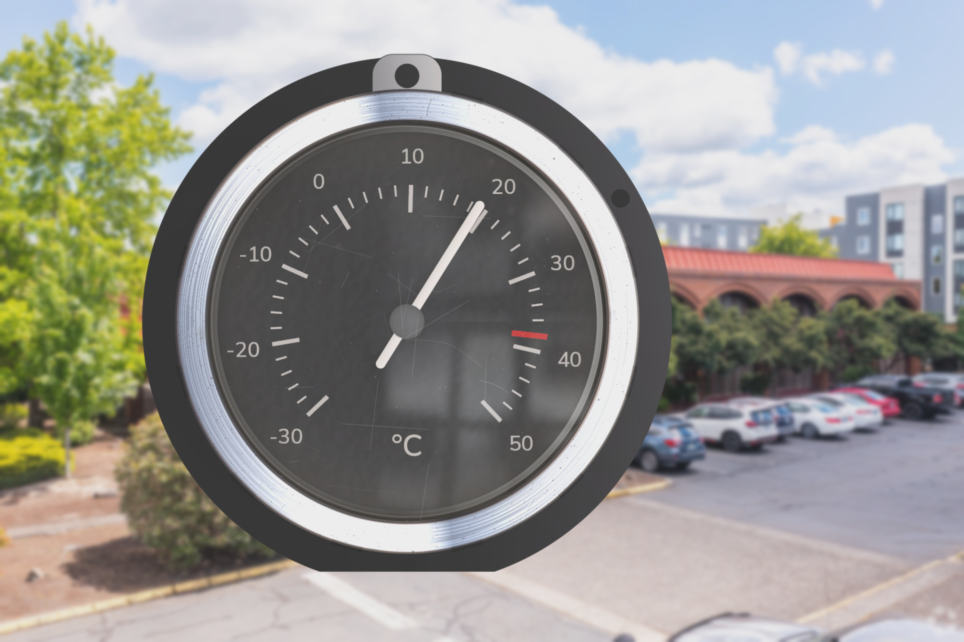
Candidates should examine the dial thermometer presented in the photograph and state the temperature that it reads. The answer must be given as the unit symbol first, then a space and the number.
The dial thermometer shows °C 19
